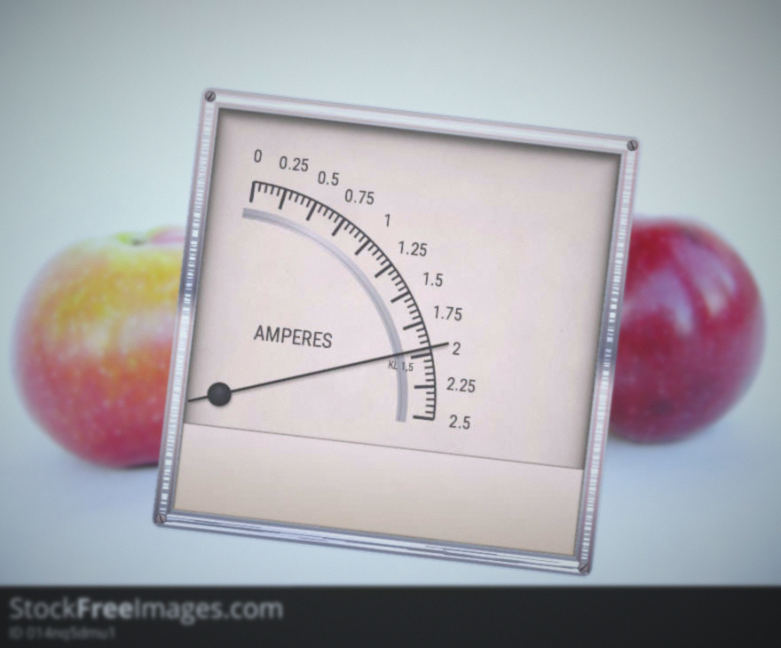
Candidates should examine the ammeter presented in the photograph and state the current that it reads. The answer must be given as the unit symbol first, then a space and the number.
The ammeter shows A 1.95
